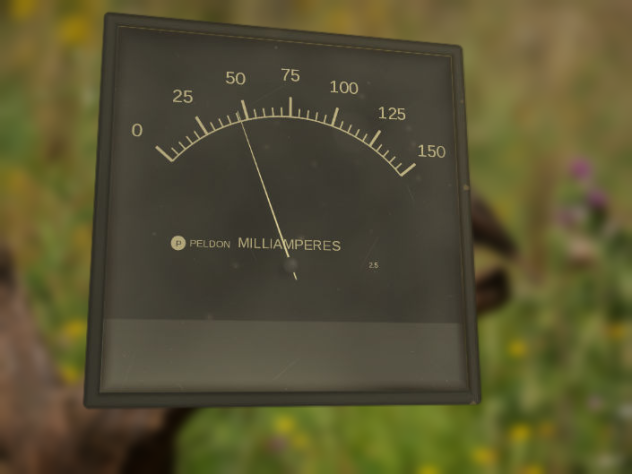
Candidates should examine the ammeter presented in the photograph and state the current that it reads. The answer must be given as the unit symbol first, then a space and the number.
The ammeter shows mA 45
